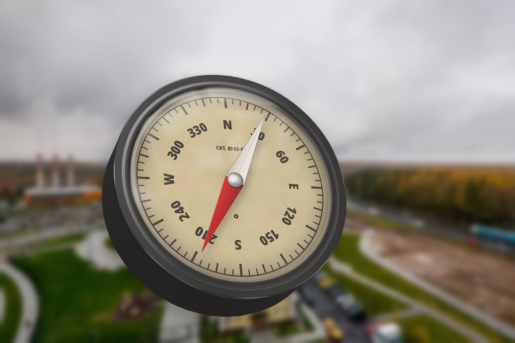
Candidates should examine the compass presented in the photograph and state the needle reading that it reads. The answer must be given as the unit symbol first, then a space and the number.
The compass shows ° 207.5
